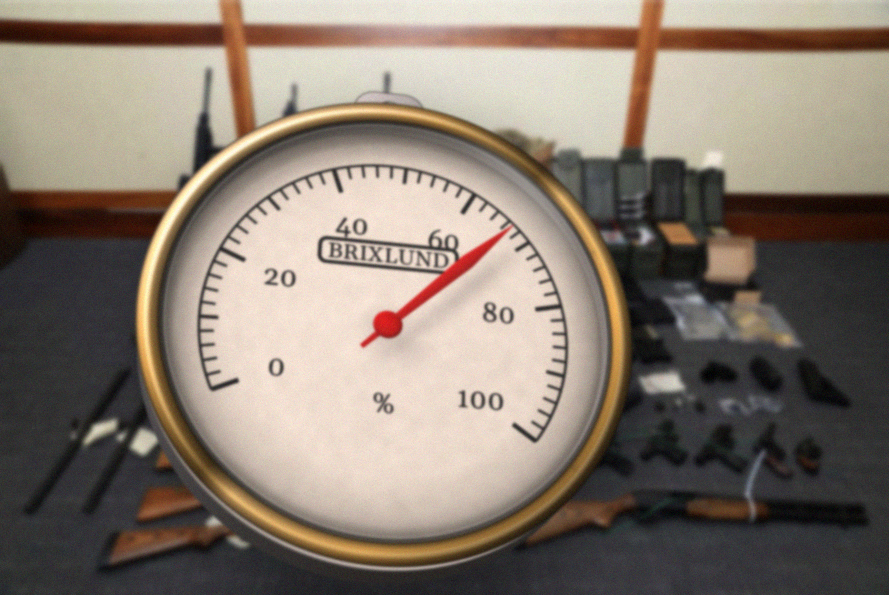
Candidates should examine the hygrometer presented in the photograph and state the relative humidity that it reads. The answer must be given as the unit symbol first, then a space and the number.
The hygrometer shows % 67
